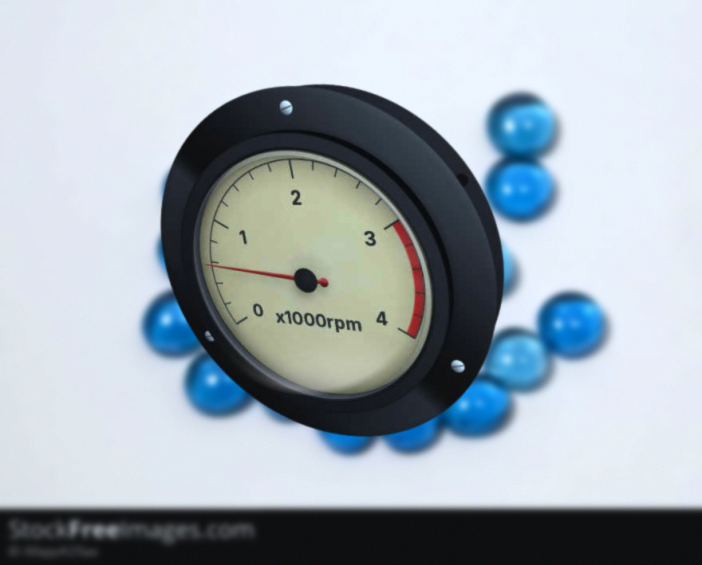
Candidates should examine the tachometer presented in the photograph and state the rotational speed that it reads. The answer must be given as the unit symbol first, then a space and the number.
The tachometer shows rpm 600
